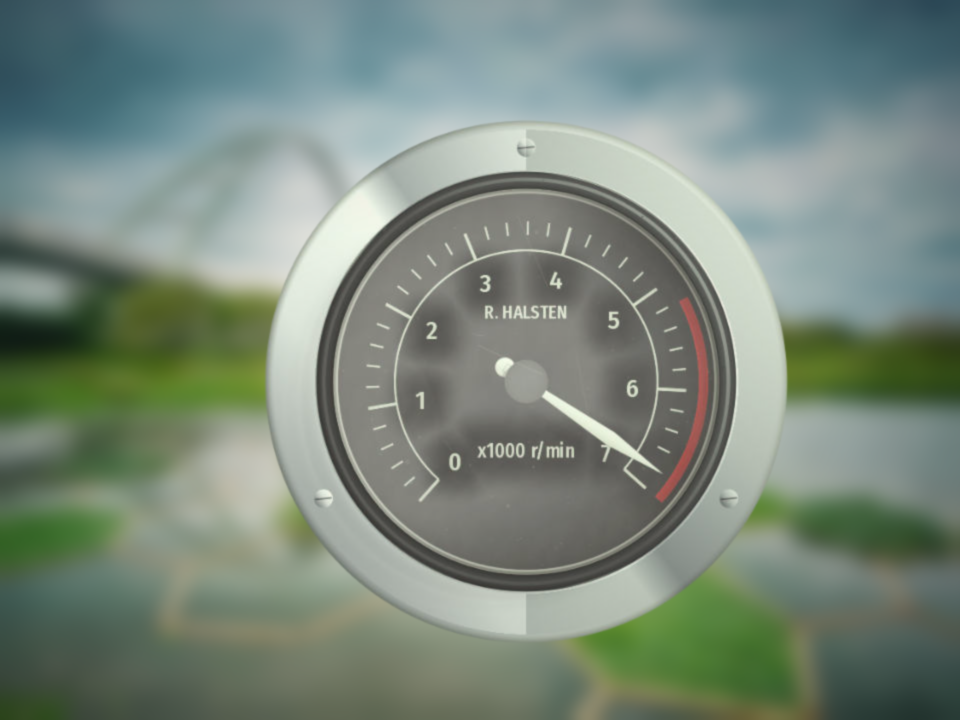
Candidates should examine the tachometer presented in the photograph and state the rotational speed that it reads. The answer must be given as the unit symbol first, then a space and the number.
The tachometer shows rpm 6800
